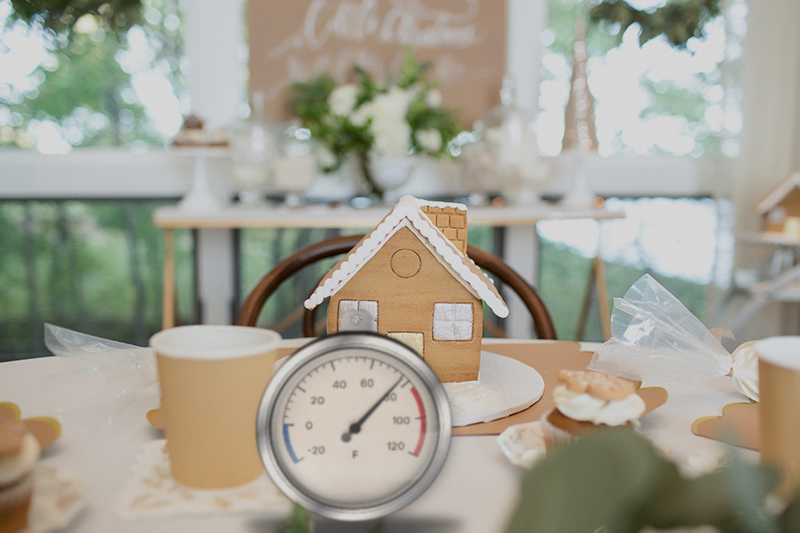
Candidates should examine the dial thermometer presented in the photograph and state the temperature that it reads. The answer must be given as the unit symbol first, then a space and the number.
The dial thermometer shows °F 76
